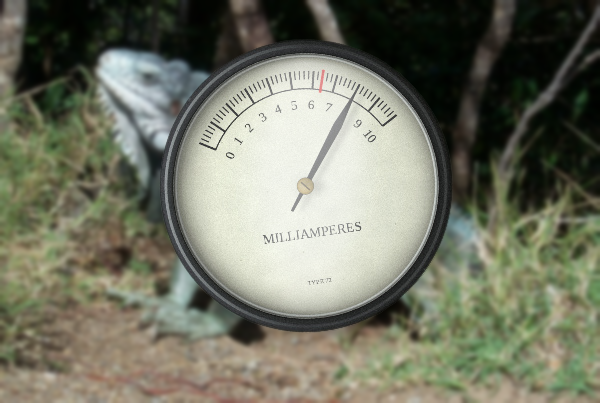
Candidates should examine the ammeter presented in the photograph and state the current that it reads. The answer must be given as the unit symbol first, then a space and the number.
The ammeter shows mA 8
